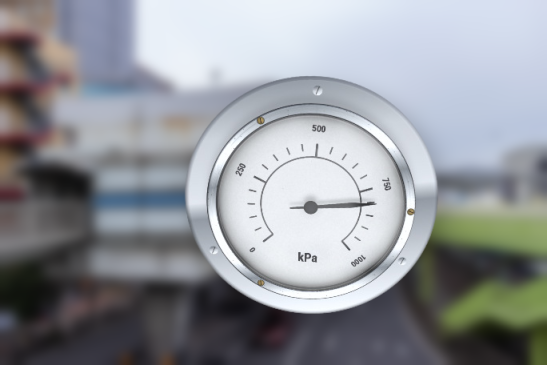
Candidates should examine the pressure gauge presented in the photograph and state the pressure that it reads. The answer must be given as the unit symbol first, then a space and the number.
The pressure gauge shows kPa 800
